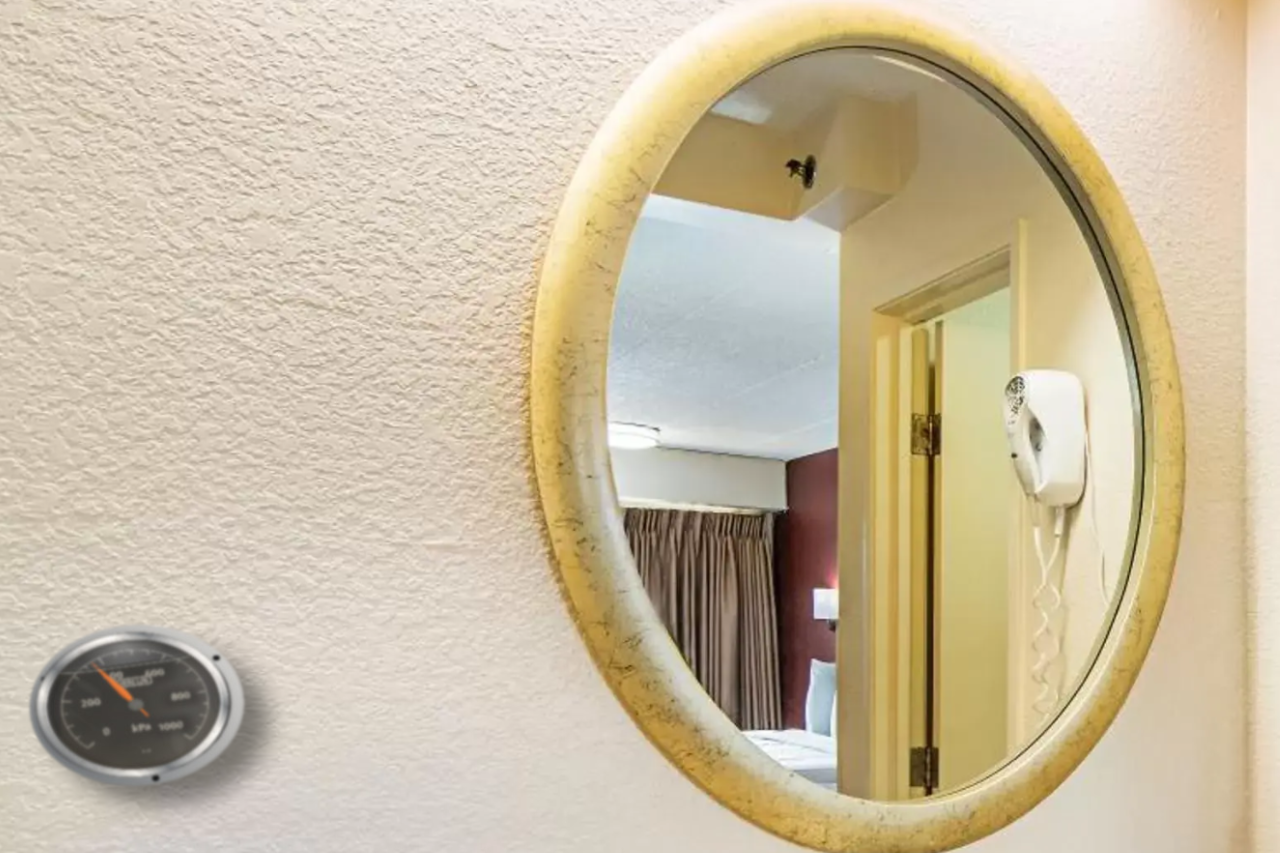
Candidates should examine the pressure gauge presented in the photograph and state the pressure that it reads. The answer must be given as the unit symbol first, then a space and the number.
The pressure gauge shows kPa 375
